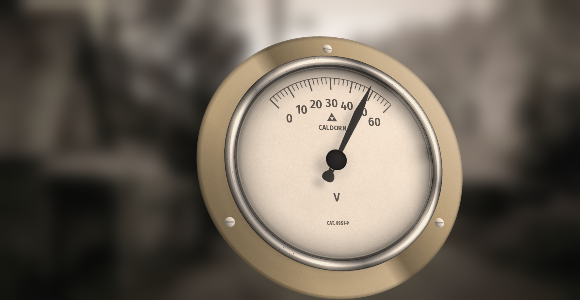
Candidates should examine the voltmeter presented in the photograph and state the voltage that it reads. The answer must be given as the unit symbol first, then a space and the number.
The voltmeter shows V 48
